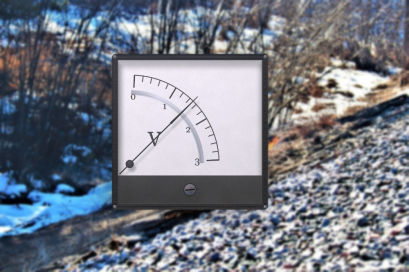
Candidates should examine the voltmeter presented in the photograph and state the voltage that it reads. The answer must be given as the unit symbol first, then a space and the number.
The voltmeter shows V 1.5
